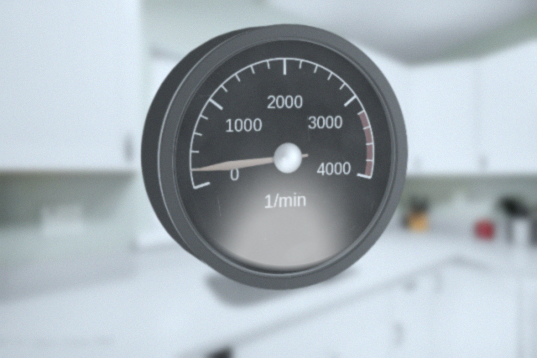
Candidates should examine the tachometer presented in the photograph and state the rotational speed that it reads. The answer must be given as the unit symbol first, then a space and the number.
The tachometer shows rpm 200
